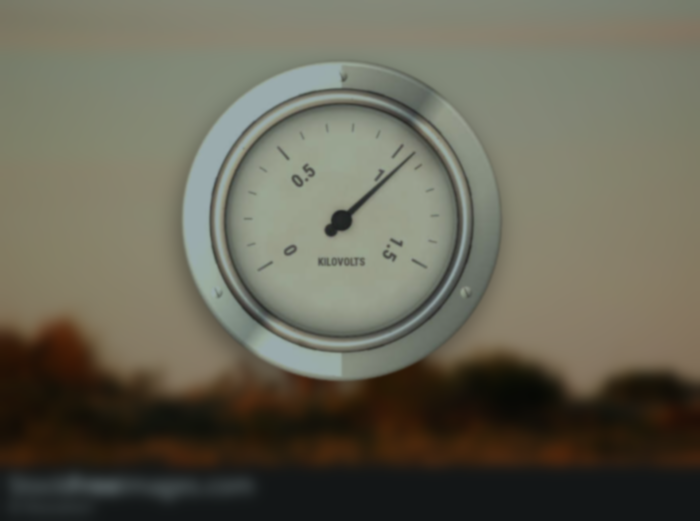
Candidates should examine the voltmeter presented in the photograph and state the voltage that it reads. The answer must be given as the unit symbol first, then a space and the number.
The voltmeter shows kV 1.05
